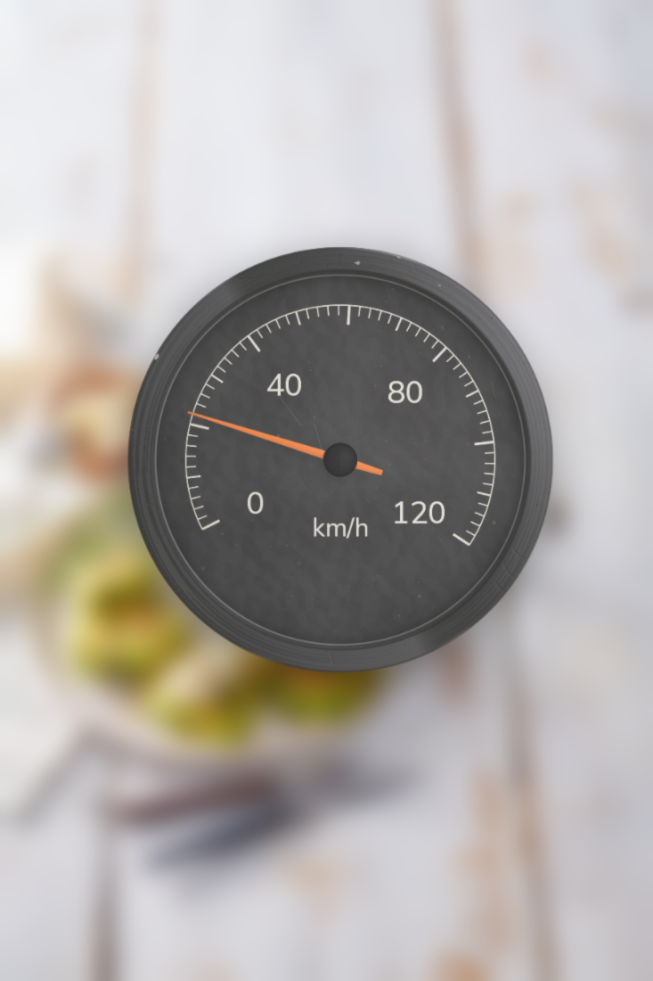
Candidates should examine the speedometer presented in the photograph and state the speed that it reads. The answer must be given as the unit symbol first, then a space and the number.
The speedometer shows km/h 22
